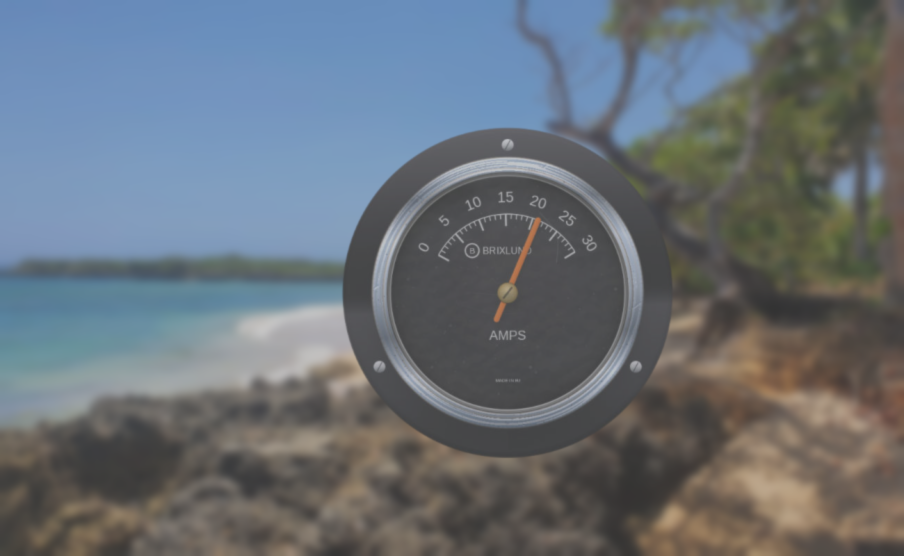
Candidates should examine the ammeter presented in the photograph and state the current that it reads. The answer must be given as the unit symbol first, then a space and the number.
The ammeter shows A 21
